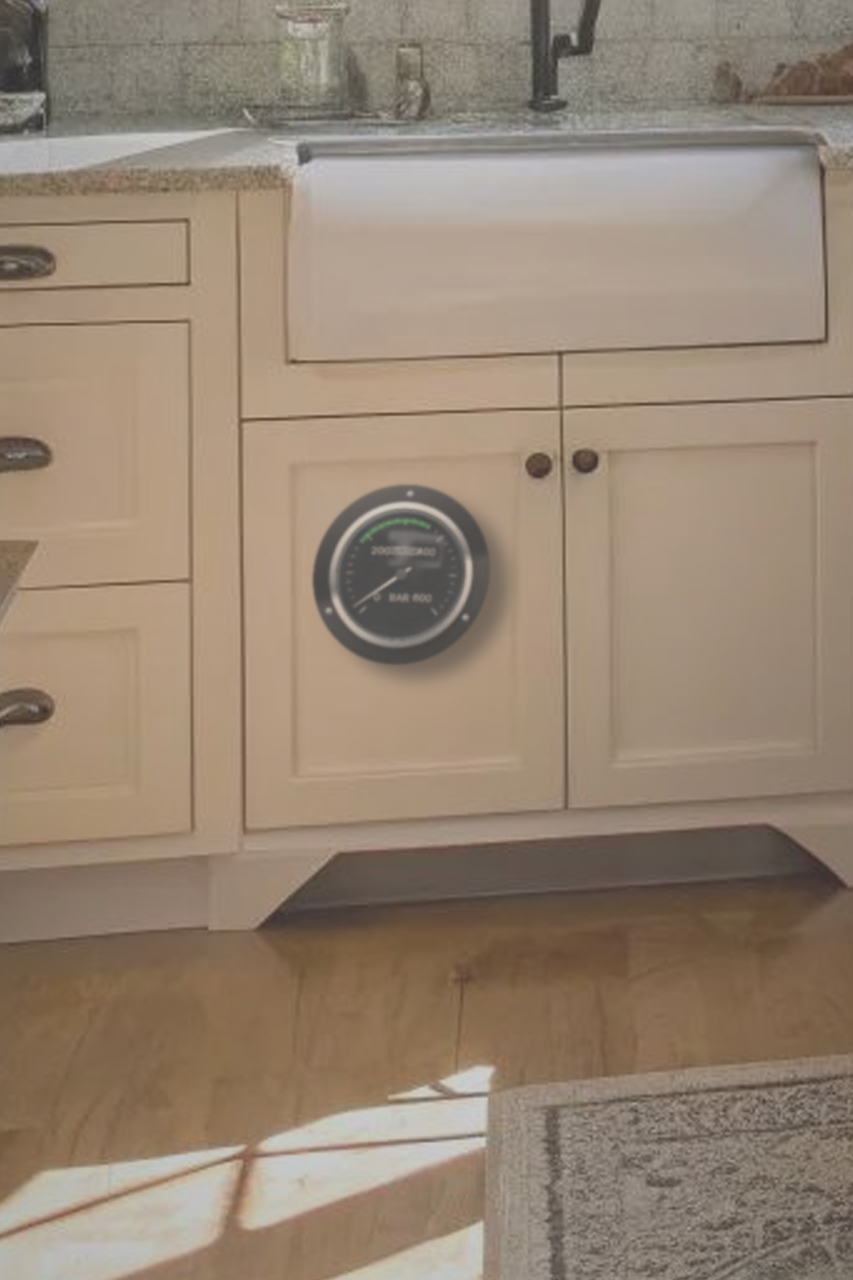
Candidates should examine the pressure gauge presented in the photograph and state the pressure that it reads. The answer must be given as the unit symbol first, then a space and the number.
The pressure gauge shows bar 20
